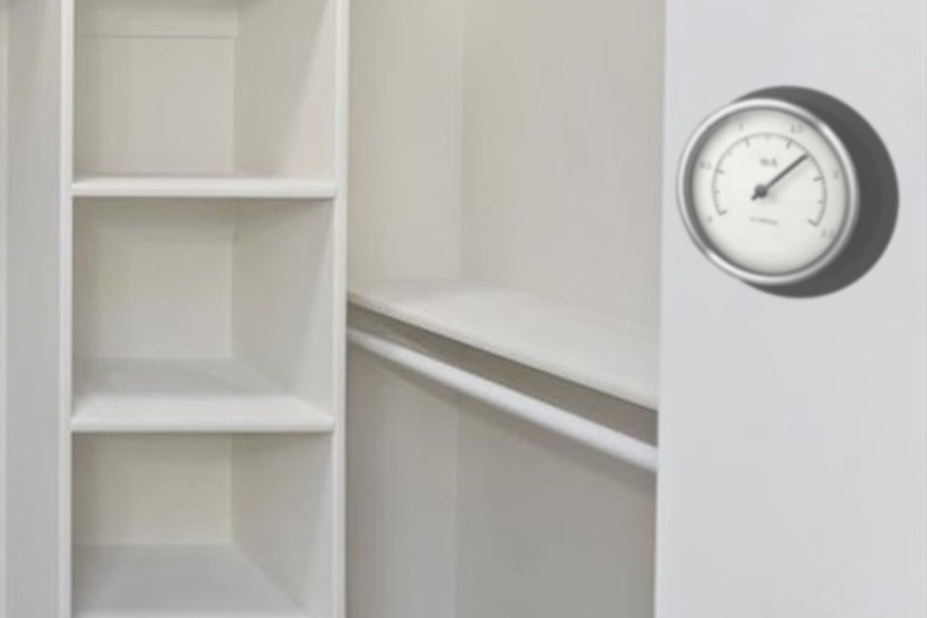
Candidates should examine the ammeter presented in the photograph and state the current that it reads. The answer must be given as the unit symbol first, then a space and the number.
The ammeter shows mA 1.75
